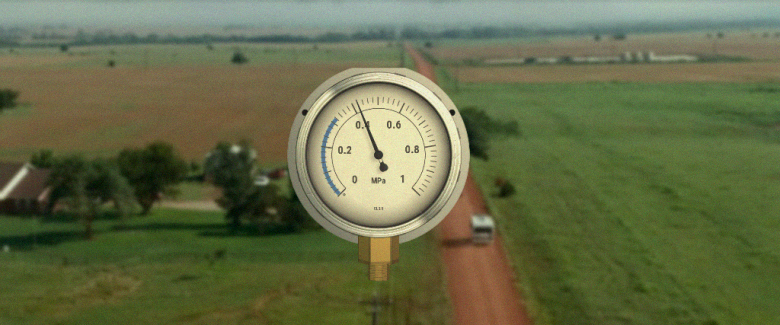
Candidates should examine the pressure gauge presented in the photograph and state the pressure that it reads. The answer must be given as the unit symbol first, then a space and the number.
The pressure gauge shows MPa 0.42
